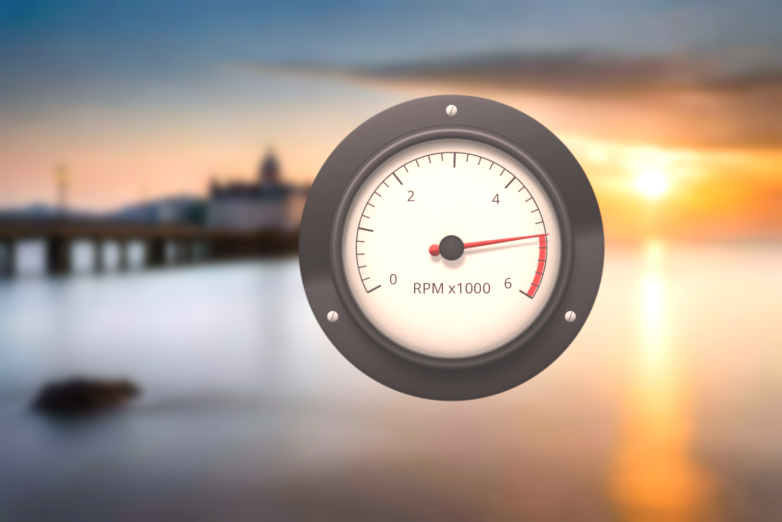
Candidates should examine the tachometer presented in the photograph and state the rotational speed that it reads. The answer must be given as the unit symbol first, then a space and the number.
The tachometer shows rpm 5000
